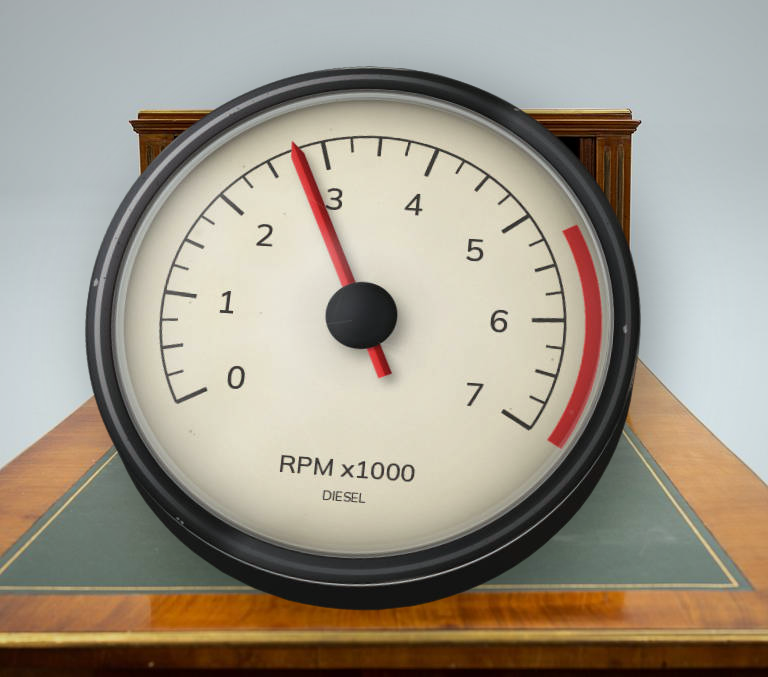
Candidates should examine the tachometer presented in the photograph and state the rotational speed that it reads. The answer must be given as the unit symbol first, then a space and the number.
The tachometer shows rpm 2750
